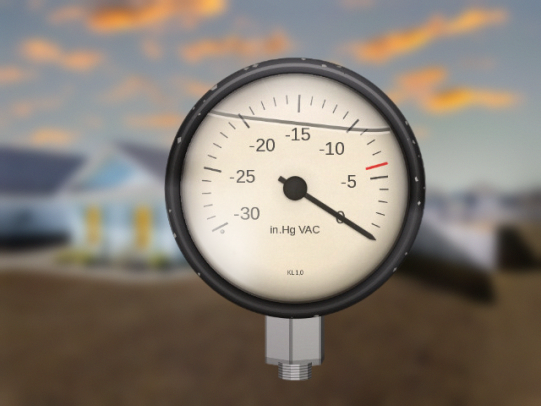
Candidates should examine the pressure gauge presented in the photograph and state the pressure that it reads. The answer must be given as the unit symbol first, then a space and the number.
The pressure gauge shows inHg 0
